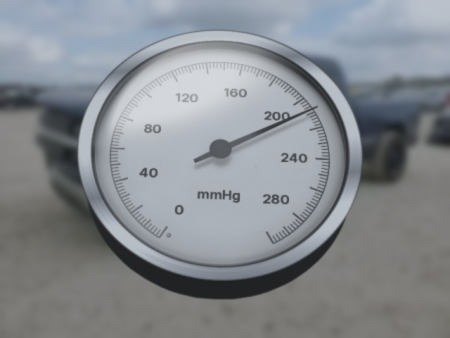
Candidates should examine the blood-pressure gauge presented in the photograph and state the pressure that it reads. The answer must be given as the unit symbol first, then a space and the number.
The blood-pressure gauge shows mmHg 210
